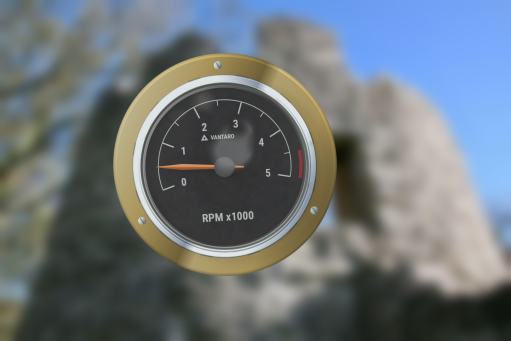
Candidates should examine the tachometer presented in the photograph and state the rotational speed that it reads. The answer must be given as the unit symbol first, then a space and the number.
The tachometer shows rpm 500
